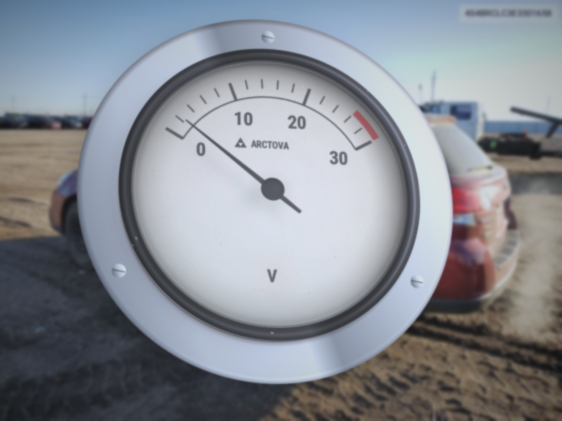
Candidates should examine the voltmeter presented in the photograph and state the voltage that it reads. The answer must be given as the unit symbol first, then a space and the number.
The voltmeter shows V 2
